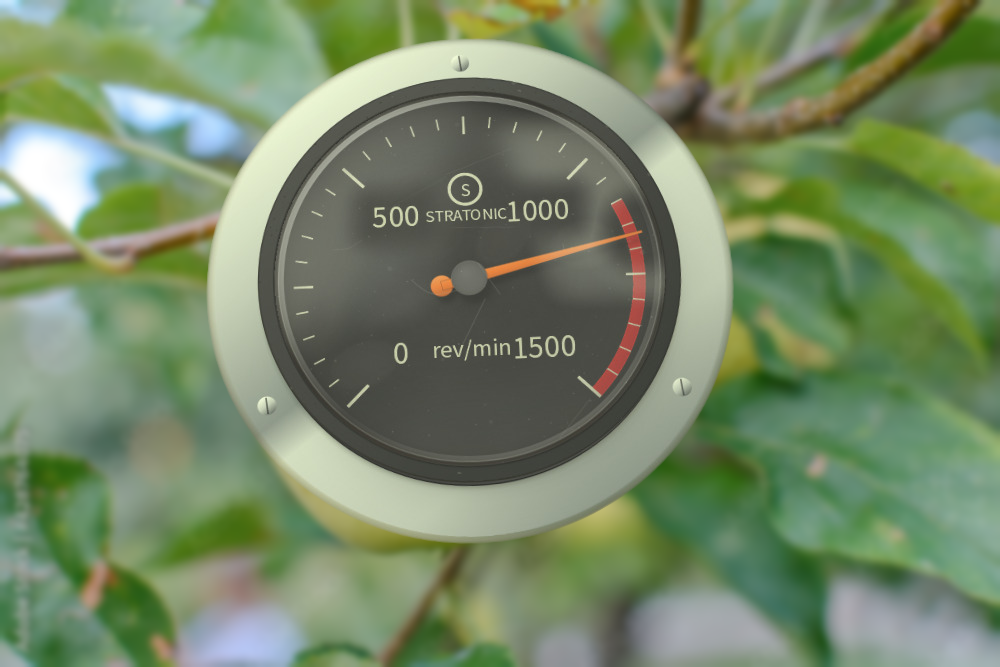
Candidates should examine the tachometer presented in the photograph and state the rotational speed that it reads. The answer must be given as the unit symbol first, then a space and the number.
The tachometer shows rpm 1175
